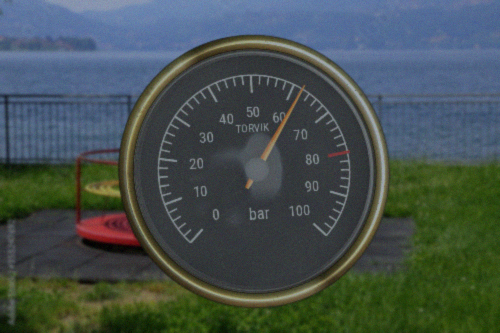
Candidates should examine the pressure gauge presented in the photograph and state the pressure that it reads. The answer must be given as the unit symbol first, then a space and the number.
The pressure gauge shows bar 62
